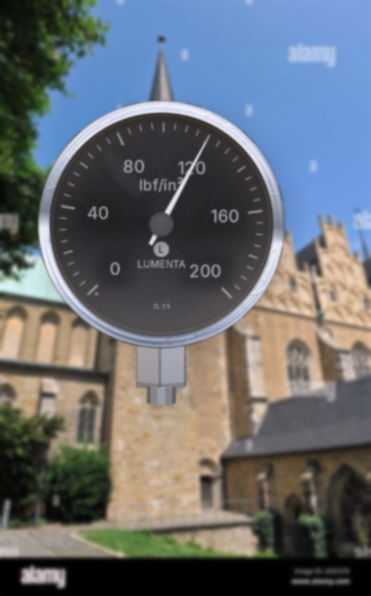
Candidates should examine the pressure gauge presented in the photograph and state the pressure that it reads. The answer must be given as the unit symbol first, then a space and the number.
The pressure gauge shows psi 120
